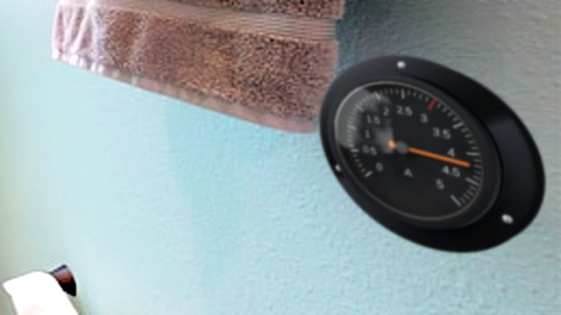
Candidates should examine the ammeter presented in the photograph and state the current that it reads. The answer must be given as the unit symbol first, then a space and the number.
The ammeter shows A 4.2
